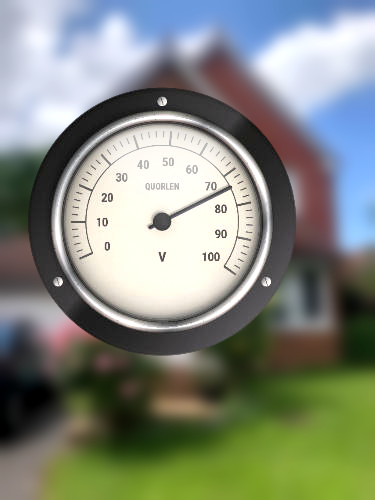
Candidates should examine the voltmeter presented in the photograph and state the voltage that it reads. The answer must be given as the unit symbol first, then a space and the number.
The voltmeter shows V 74
